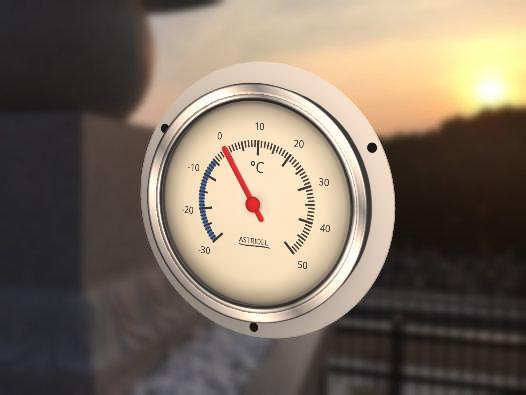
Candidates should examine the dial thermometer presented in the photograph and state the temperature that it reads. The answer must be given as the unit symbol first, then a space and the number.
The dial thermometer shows °C 0
